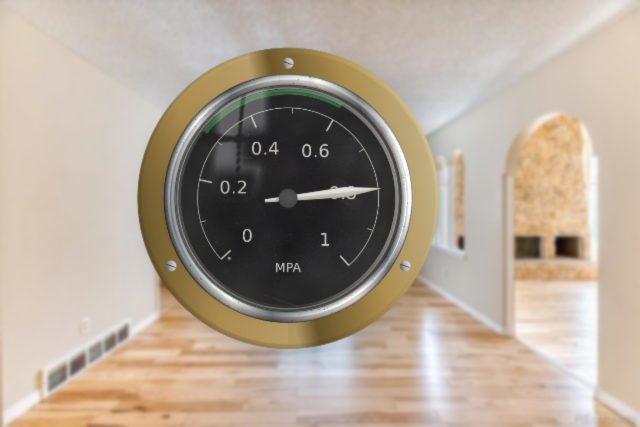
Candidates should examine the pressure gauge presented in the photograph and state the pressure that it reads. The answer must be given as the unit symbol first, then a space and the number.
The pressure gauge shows MPa 0.8
